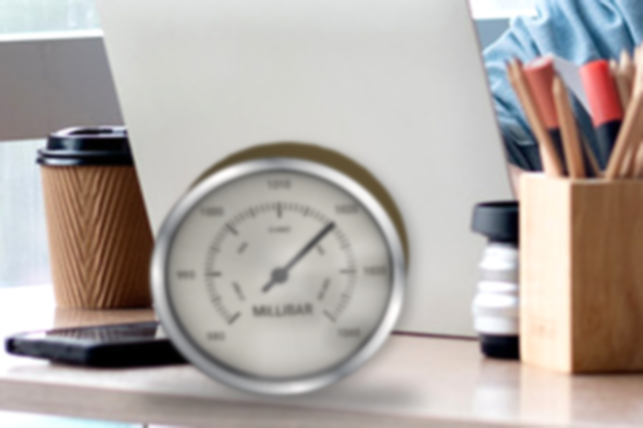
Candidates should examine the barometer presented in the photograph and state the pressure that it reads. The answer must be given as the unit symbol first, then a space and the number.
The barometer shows mbar 1020
